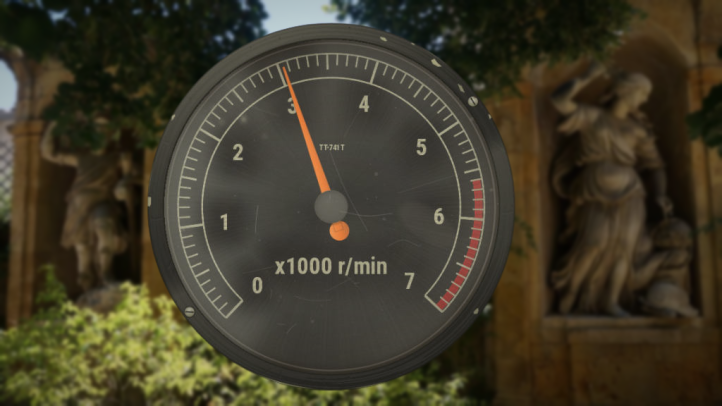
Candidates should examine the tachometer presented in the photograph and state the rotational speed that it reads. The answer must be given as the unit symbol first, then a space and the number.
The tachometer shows rpm 3050
